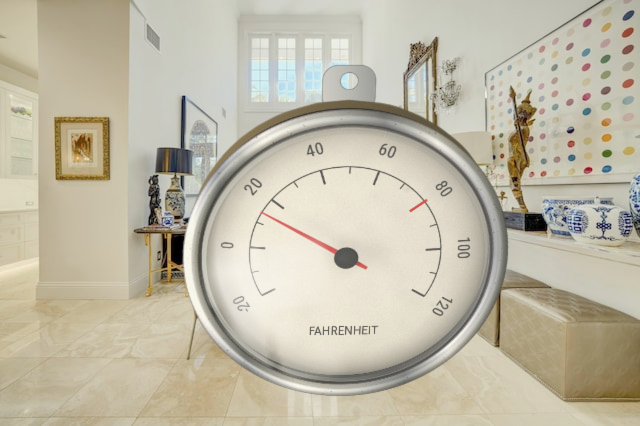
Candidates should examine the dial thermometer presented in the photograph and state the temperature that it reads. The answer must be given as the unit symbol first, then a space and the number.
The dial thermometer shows °F 15
